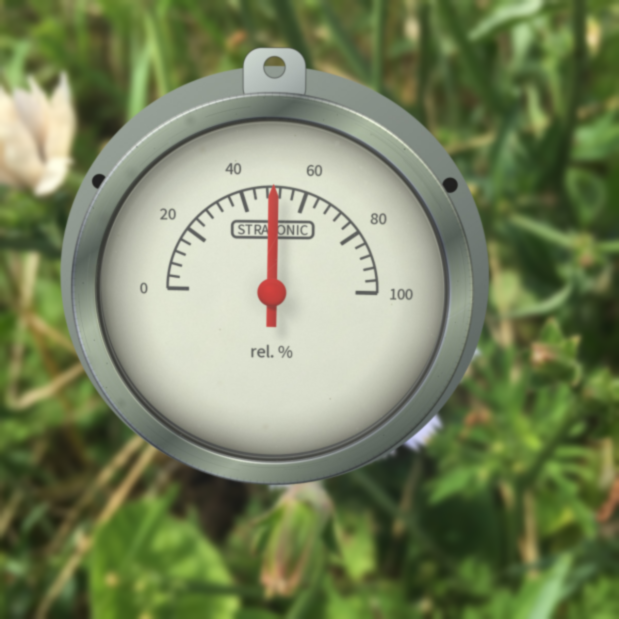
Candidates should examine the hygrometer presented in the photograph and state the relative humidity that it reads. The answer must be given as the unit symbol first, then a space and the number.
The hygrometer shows % 50
